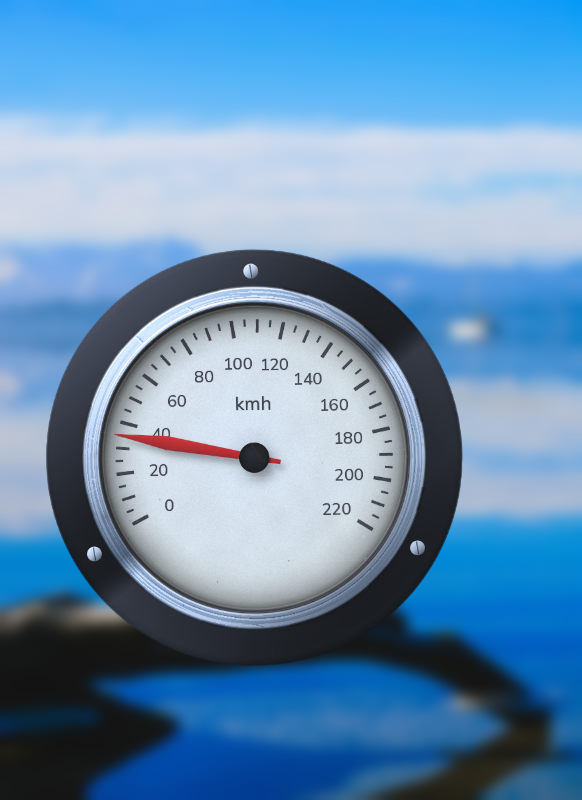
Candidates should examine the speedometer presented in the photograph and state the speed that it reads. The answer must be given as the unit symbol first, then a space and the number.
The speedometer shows km/h 35
